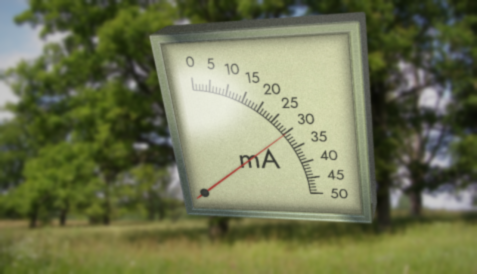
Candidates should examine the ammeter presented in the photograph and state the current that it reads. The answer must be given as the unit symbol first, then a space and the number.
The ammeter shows mA 30
